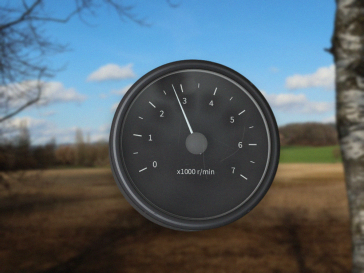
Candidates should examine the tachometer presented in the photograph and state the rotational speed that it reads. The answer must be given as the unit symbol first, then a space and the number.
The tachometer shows rpm 2750
